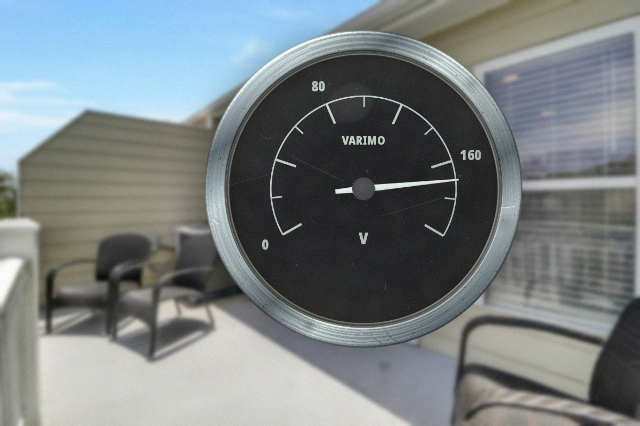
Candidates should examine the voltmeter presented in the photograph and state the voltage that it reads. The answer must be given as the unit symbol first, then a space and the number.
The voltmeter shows V 170
